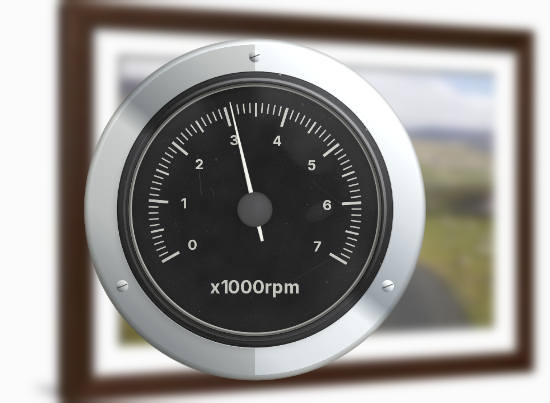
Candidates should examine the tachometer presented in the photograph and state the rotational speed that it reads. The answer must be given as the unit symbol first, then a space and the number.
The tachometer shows rpm 3100
